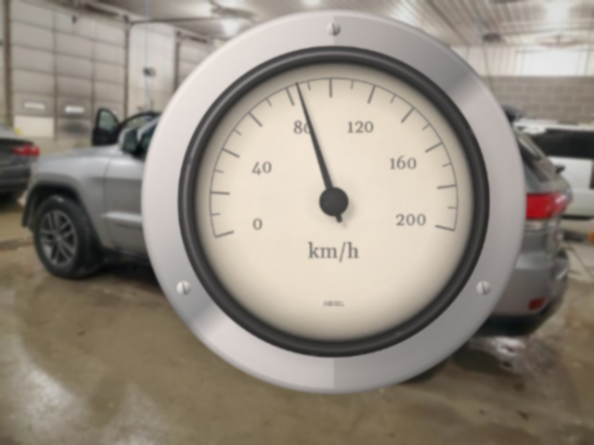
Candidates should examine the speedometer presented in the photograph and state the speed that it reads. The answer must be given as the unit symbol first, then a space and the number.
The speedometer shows km/h 85
